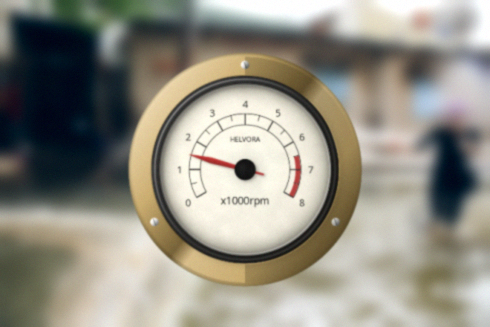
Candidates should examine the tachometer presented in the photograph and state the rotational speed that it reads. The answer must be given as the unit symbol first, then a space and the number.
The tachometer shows rpm 1500
